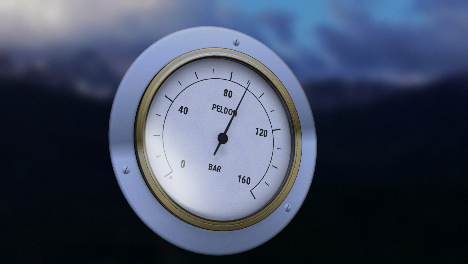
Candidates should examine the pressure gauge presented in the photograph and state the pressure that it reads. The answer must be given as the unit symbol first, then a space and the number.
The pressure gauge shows bar 90
